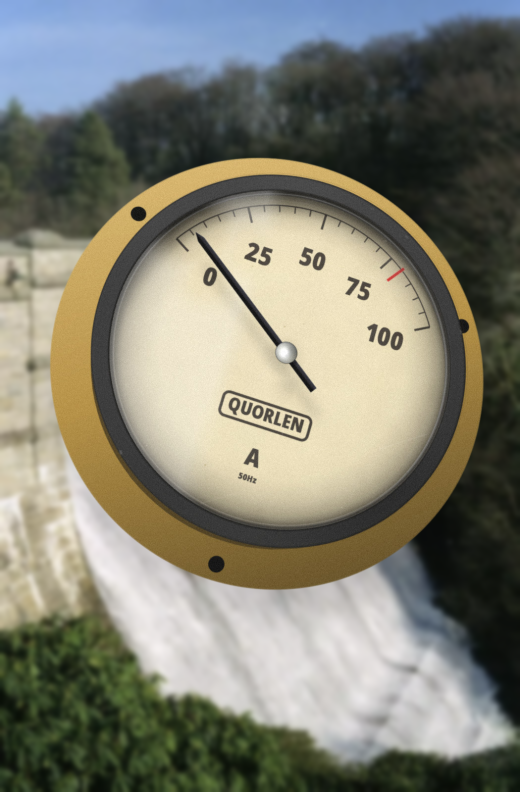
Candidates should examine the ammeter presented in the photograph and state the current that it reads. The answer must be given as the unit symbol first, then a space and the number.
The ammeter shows A 5
